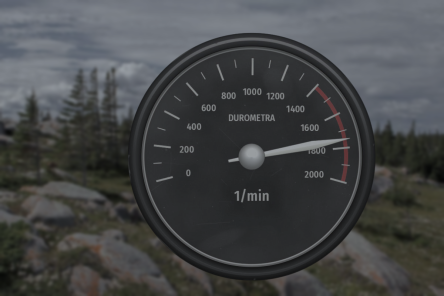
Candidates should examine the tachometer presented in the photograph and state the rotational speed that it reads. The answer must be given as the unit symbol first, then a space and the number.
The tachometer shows rpm 1750
